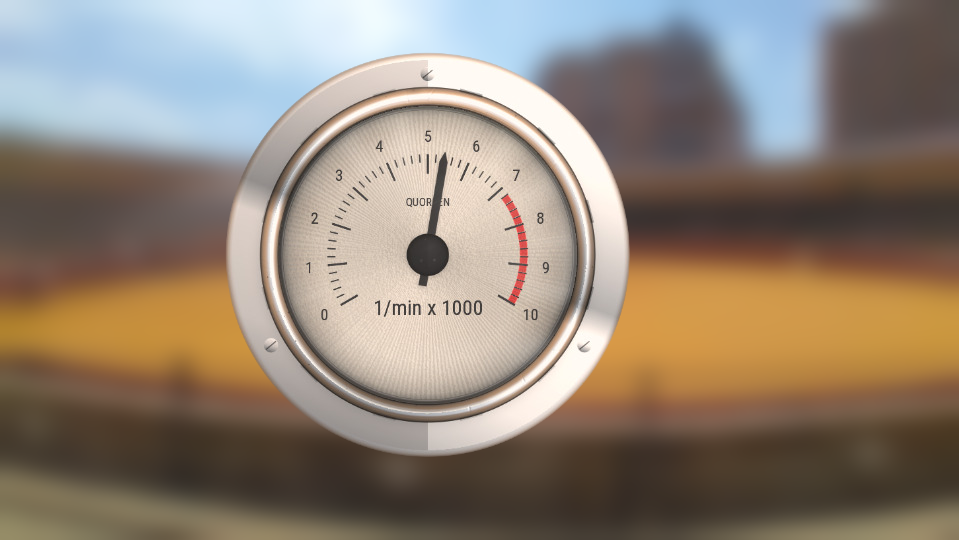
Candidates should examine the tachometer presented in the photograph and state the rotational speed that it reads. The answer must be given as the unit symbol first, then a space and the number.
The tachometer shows rpm 5400
